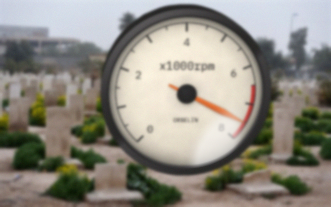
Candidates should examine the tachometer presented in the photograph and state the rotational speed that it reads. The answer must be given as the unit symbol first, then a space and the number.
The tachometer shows rpm 7500
